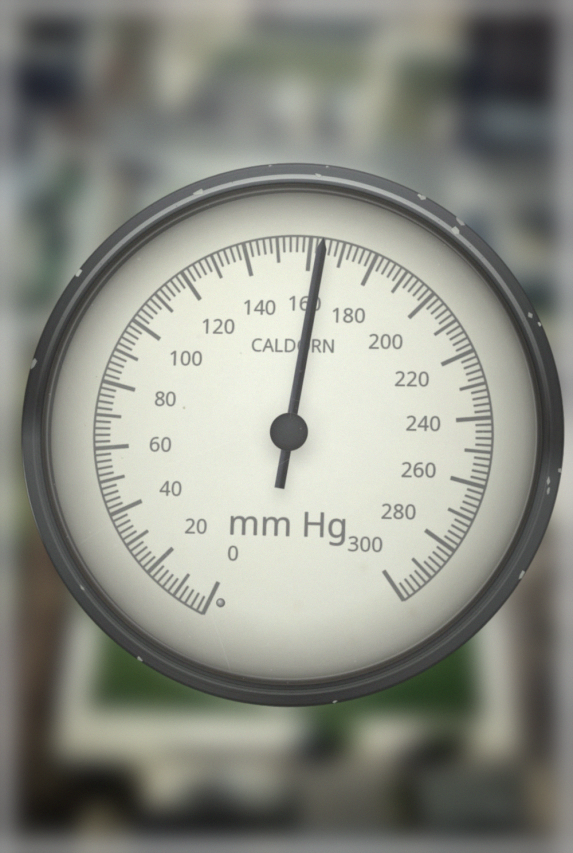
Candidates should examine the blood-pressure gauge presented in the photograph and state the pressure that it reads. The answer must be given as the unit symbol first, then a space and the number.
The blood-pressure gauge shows mmHg 164
